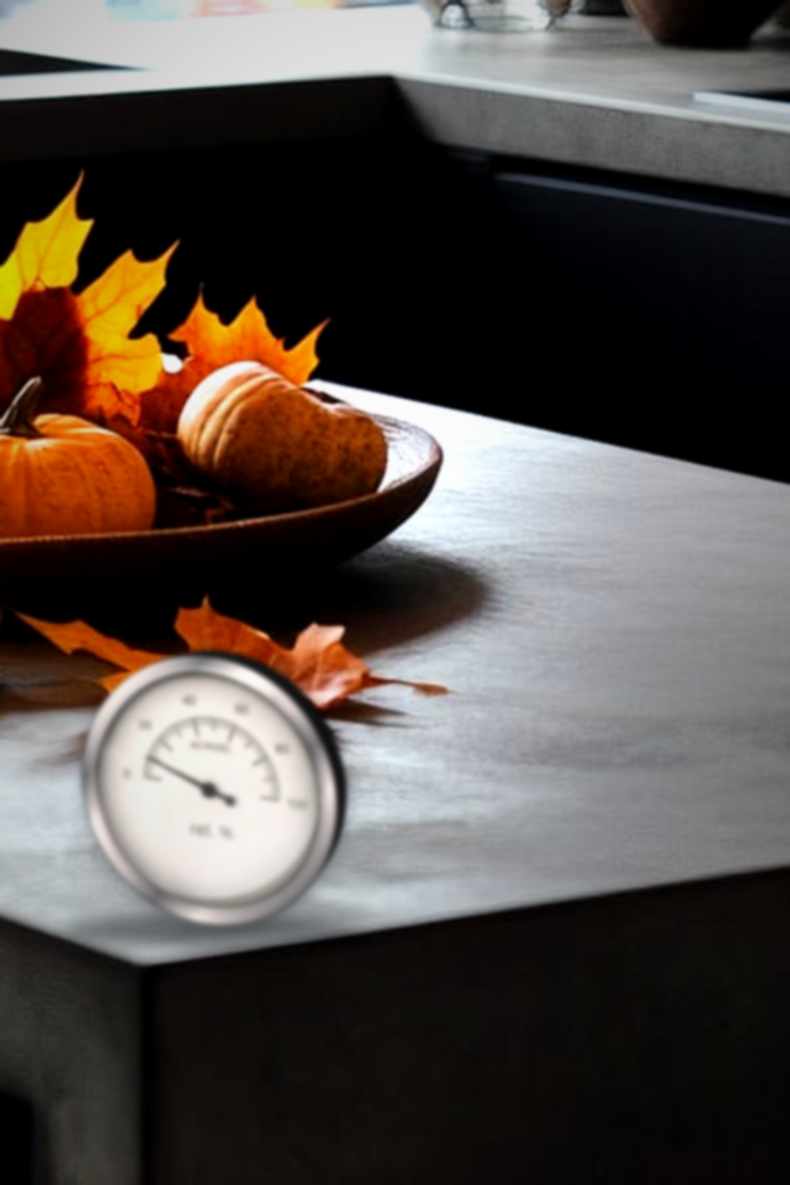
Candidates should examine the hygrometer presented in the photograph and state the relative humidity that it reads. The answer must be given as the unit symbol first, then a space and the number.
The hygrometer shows % 10
